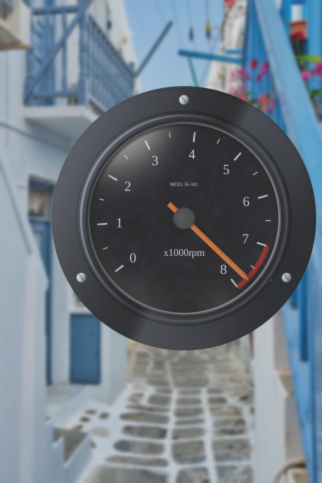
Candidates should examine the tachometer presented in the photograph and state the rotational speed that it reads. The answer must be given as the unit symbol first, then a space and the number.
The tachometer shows rpm 7750
